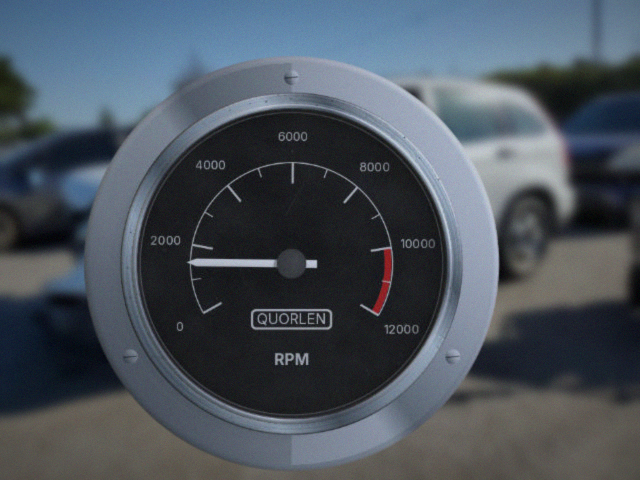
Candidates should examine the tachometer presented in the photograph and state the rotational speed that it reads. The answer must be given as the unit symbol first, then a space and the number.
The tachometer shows rpm 1500
